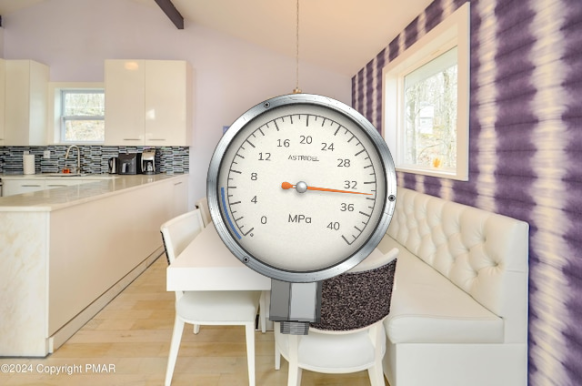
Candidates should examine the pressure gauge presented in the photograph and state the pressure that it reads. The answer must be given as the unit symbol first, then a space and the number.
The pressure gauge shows MPa 33.5
